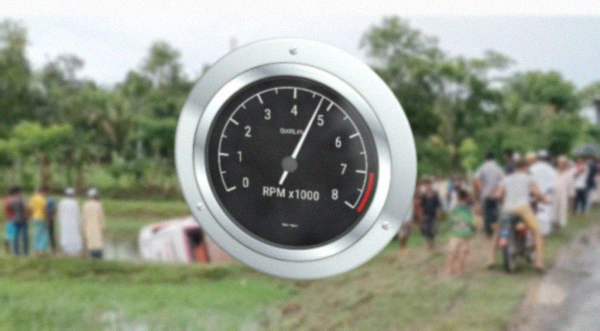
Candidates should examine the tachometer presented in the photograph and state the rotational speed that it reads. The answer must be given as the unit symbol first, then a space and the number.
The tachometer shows rpm 4750
